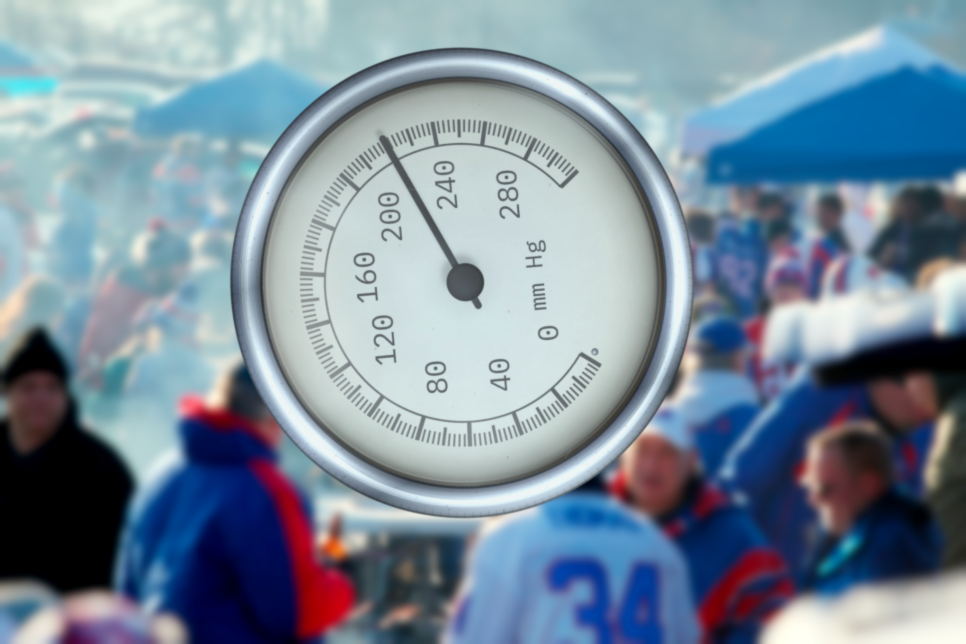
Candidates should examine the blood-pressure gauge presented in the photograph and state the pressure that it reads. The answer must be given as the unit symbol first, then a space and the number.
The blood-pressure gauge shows mmHg 220
